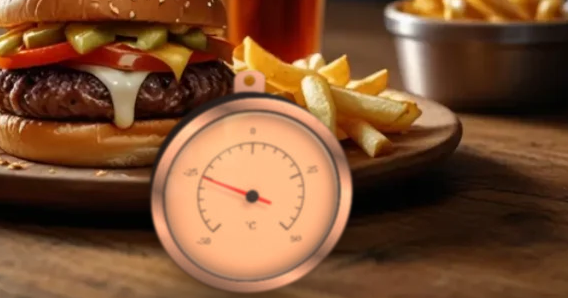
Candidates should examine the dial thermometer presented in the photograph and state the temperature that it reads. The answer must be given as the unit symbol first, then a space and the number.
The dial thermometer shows °C -25
